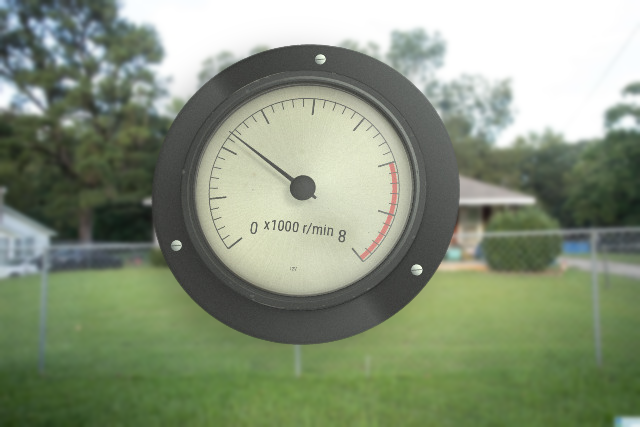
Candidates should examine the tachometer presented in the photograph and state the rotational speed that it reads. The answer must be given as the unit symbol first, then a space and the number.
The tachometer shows rpm 2300
